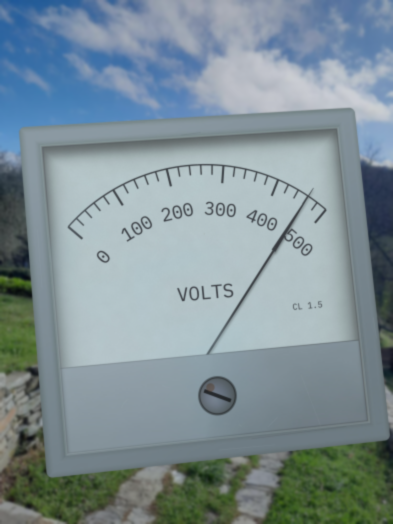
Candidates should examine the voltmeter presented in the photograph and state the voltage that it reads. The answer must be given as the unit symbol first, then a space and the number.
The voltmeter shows V 460
